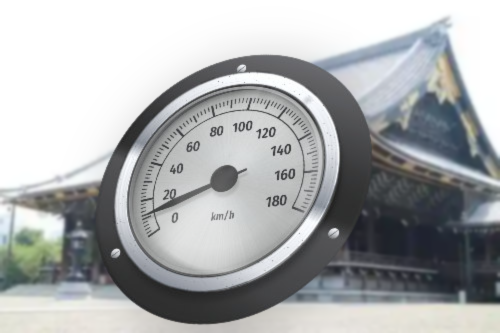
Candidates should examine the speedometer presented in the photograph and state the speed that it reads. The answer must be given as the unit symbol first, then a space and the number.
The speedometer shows km/h 10
